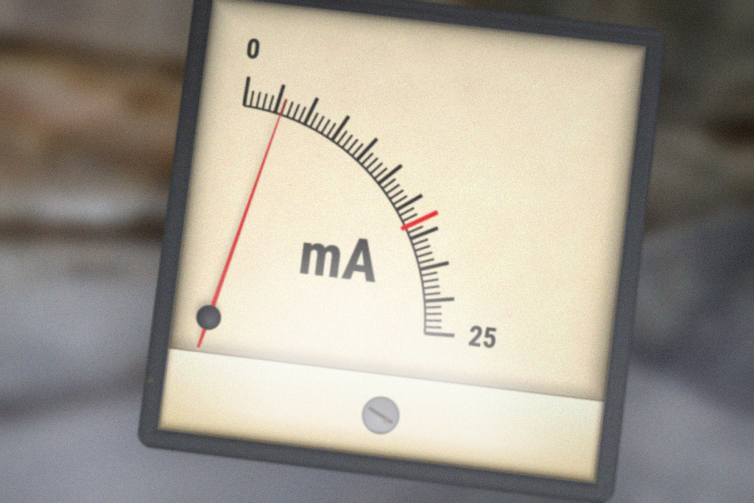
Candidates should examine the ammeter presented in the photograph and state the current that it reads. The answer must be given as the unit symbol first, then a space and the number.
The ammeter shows mA 3
